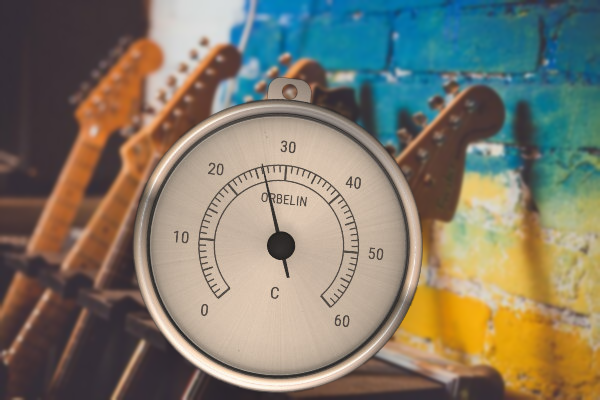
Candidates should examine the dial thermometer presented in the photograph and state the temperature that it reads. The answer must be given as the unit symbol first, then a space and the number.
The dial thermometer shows °C 26
